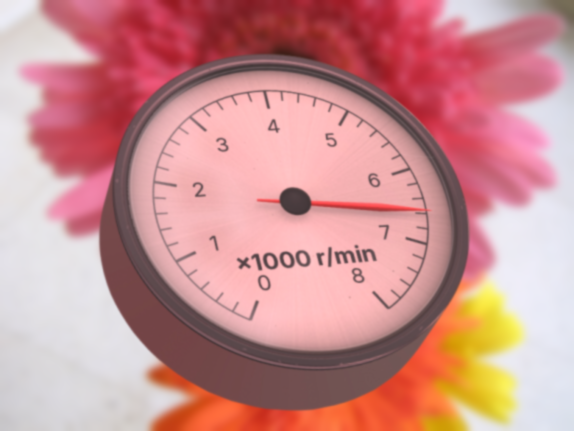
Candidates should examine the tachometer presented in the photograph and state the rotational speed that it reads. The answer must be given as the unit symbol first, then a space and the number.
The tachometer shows rpm 6600
